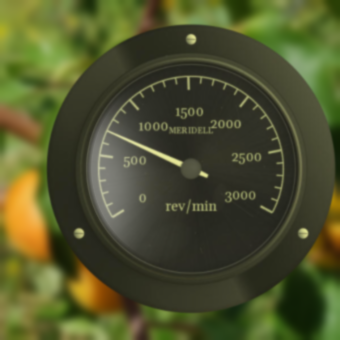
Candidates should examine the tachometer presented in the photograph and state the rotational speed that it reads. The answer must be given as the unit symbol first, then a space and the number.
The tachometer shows rpm 700
